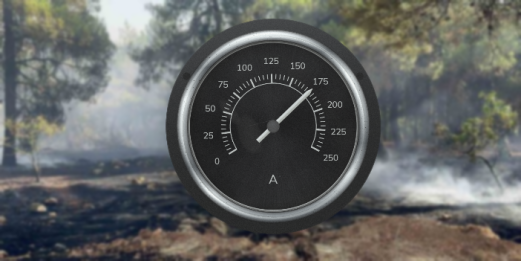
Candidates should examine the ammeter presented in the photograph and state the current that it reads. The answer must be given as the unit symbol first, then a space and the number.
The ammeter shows A 175
